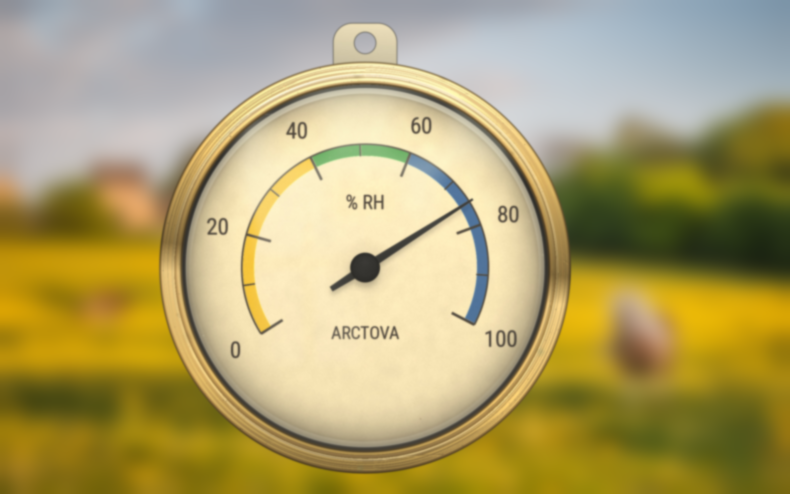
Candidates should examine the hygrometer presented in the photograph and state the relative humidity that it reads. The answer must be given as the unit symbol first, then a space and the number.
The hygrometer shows % 75
